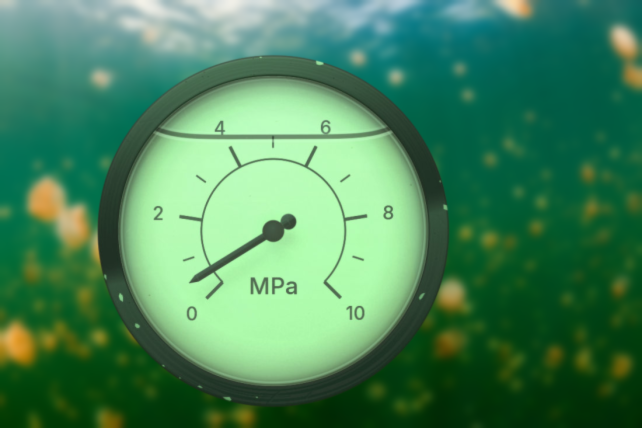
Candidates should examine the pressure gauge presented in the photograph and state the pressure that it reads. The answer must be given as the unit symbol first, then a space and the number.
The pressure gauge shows MPa 0.5
